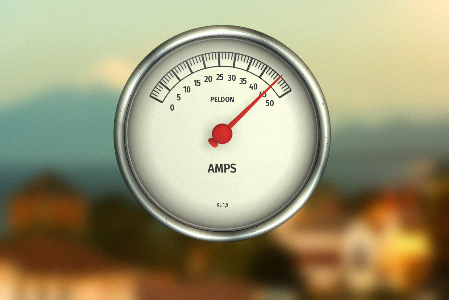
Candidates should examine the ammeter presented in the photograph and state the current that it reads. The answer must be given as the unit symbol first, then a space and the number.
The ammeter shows A 45
